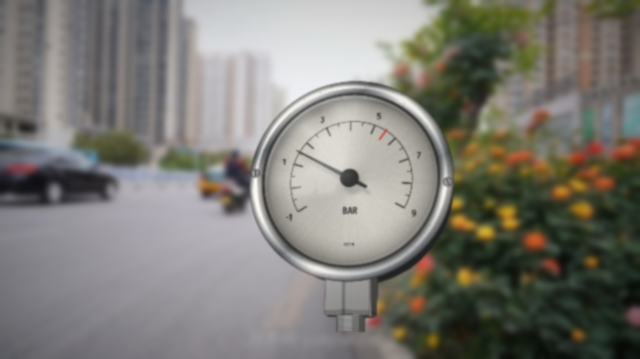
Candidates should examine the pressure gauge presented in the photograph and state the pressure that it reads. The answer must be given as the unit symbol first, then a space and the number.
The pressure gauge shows bar 1.5
